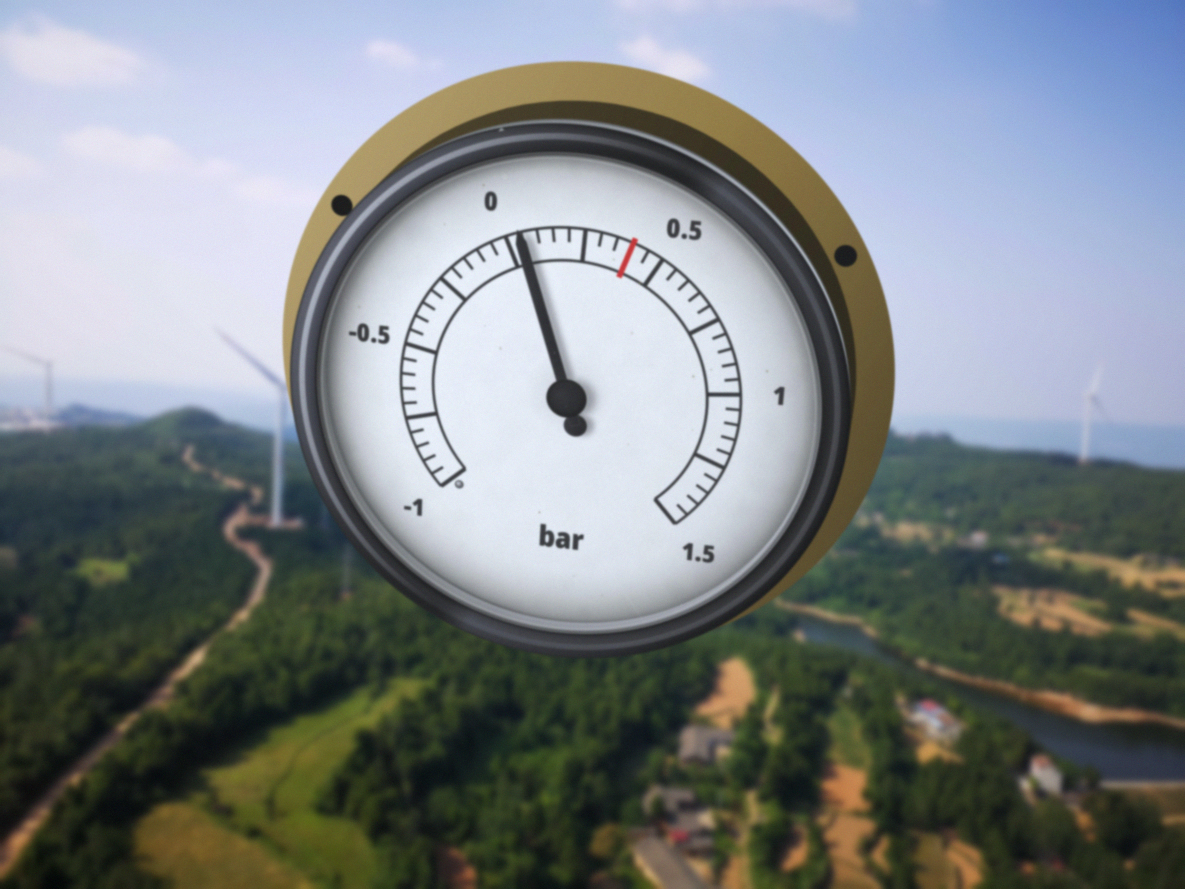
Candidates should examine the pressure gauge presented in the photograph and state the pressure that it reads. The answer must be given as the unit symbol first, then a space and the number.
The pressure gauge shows bar 0.05
